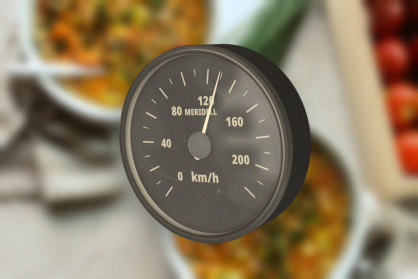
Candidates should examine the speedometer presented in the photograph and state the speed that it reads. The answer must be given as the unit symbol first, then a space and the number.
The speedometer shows km/h 130
